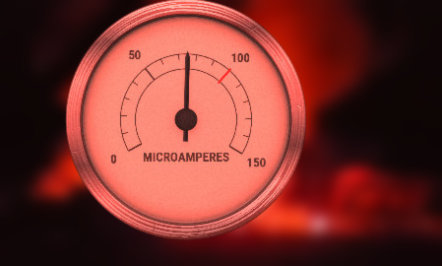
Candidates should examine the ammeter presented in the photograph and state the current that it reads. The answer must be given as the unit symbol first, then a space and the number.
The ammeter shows µA 75
